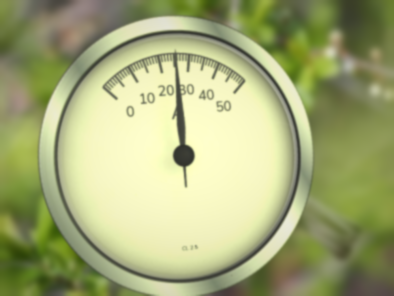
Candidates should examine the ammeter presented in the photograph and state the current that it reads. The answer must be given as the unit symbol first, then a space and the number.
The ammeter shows A 25
